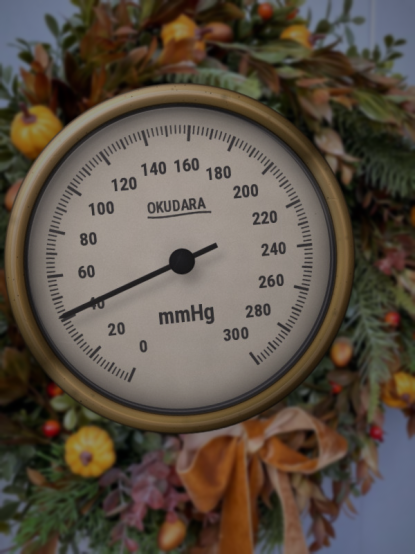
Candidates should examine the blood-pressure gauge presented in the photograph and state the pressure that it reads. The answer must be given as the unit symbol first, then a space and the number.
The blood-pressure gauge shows mmHg 42
